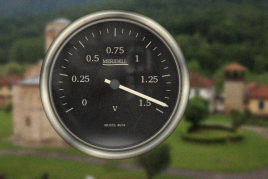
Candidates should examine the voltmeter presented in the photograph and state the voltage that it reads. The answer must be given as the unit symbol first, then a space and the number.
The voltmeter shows V 1.45
